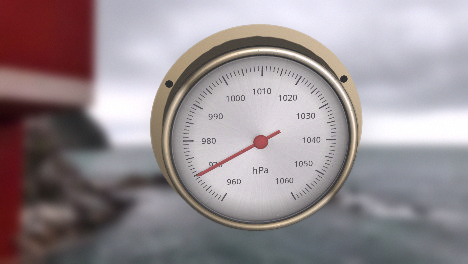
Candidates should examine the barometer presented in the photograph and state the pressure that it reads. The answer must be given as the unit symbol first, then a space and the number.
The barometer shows hPa 970
